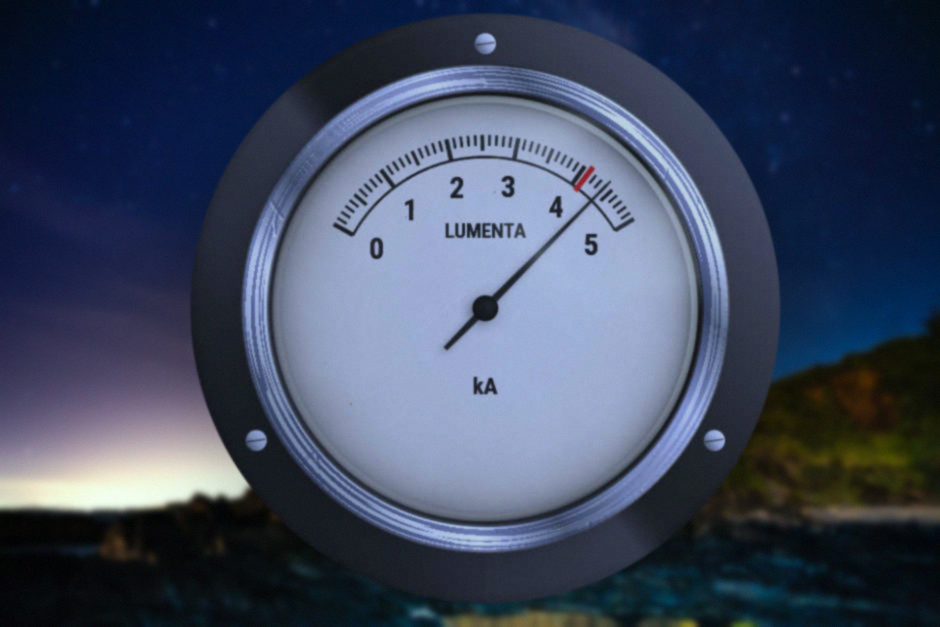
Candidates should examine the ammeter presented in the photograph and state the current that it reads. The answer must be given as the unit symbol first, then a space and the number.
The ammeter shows kA 4.4
